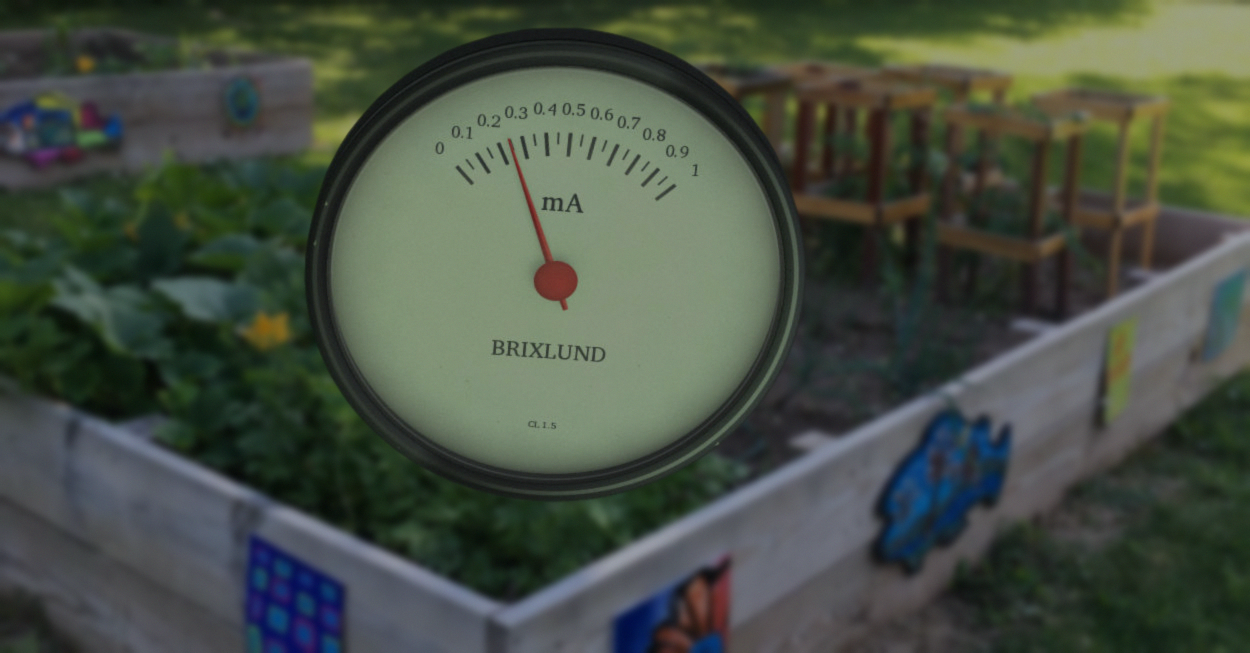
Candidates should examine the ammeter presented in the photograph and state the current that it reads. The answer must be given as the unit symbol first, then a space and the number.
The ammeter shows mA 0.25
